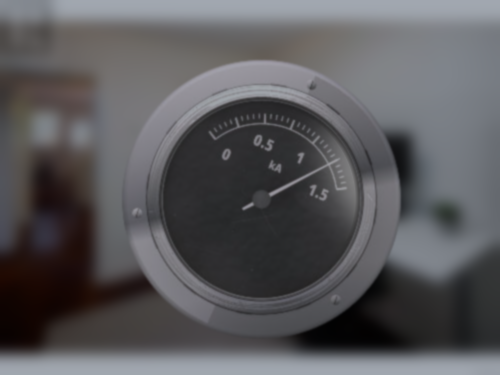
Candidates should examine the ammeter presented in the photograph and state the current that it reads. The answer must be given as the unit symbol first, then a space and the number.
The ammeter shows kA 1.25
